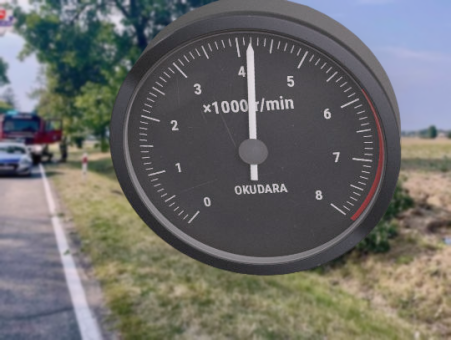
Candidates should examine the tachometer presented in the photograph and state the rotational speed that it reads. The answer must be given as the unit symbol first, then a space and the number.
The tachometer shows rpm 4200
